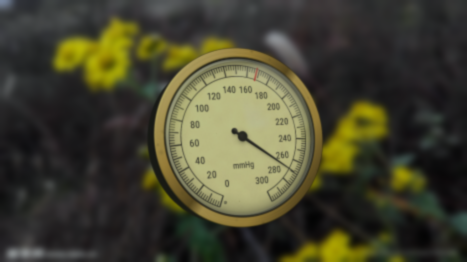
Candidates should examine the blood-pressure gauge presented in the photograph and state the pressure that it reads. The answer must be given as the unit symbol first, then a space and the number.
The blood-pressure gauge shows mmHg 270
